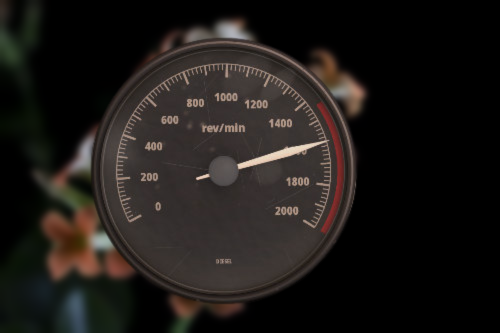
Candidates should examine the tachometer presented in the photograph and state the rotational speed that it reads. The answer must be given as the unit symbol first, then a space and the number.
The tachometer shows rpm 1600
